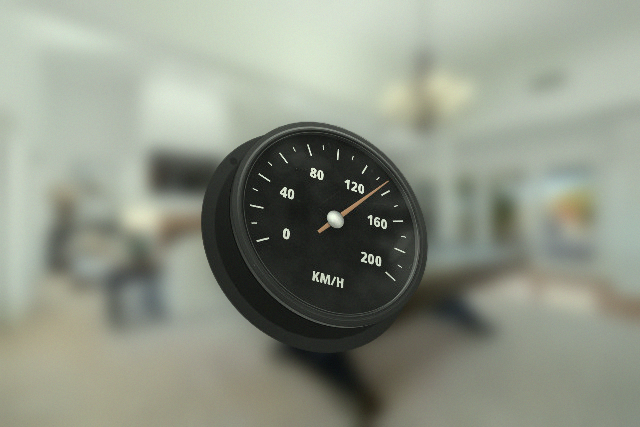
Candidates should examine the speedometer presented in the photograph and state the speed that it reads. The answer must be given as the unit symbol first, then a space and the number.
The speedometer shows km/h 135
